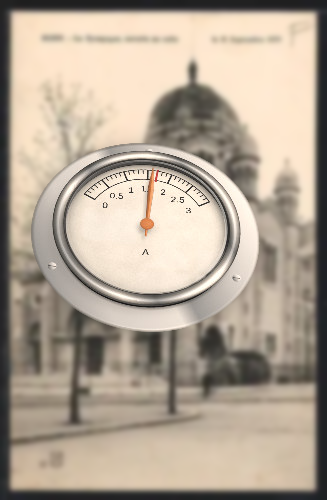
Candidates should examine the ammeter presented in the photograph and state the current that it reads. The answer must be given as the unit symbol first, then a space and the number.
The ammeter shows A 1.6
